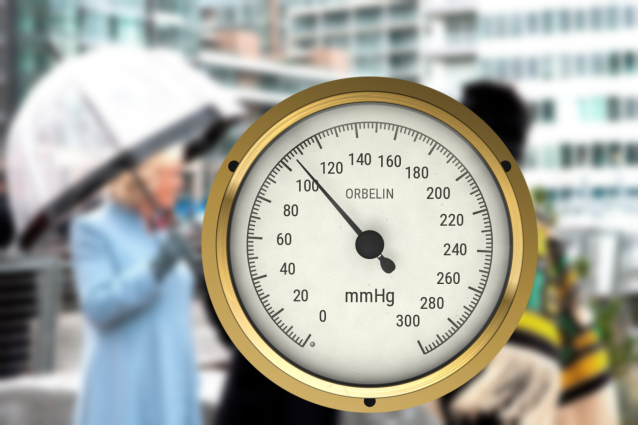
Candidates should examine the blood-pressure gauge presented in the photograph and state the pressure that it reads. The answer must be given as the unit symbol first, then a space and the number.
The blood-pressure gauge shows mmHg 106
